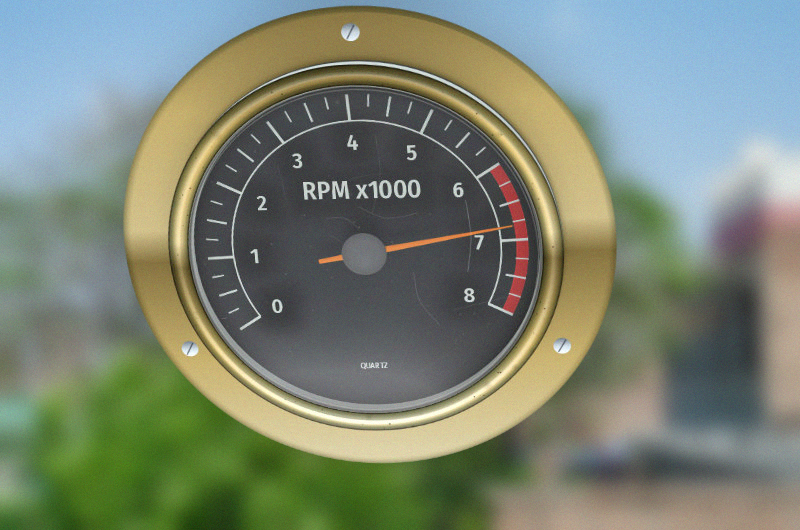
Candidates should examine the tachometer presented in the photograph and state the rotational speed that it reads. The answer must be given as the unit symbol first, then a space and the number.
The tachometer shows rpm 6750
